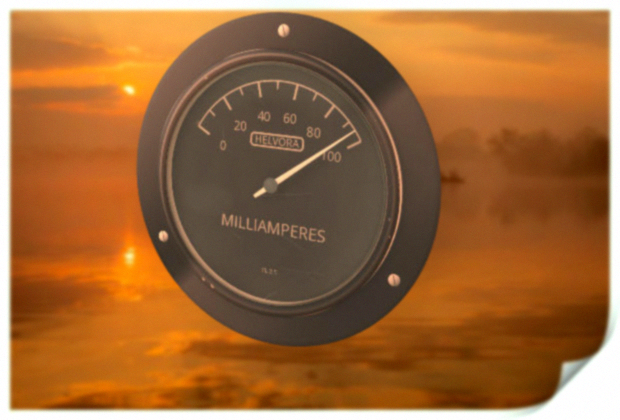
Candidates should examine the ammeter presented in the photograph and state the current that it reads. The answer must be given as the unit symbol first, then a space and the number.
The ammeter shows mA 95
